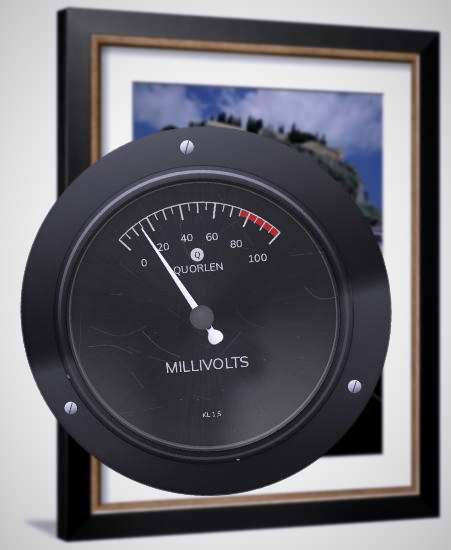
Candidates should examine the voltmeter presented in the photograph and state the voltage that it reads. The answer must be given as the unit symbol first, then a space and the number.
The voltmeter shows mV 15
